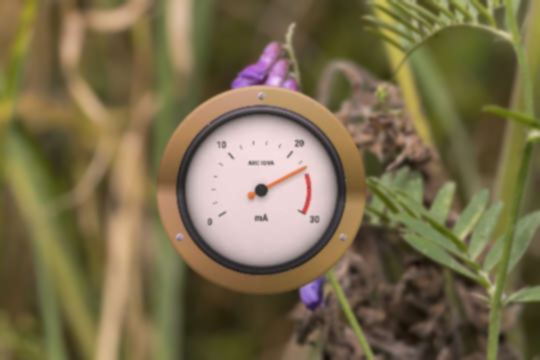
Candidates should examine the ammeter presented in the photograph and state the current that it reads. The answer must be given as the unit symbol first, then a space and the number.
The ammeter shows mA 23
